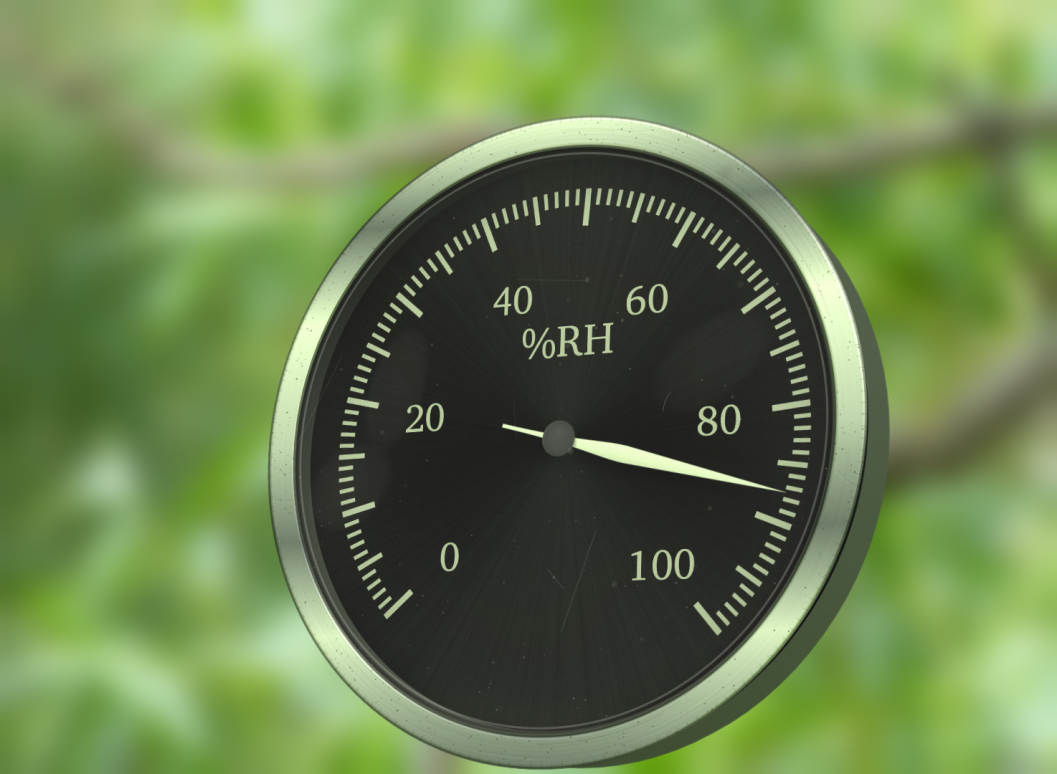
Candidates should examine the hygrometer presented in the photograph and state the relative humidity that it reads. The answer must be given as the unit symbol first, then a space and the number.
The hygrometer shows % 87.5
